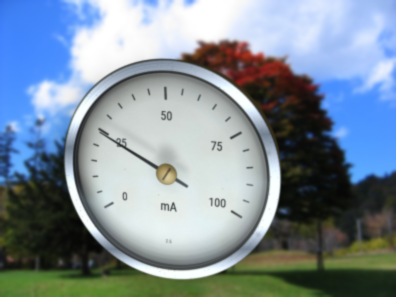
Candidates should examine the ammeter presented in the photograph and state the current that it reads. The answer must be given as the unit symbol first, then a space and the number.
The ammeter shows mA 25
